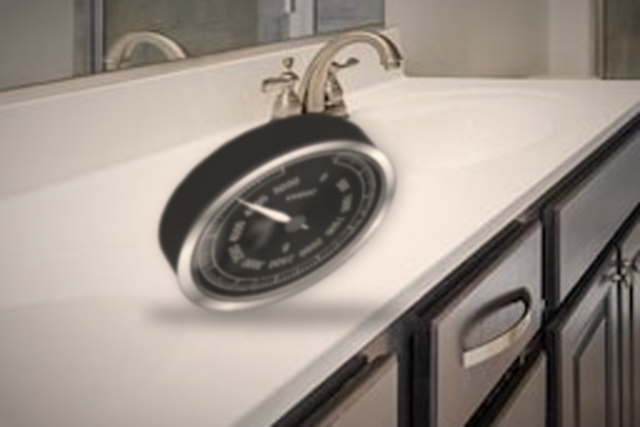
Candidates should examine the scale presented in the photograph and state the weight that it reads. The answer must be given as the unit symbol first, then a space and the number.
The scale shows g 4500
